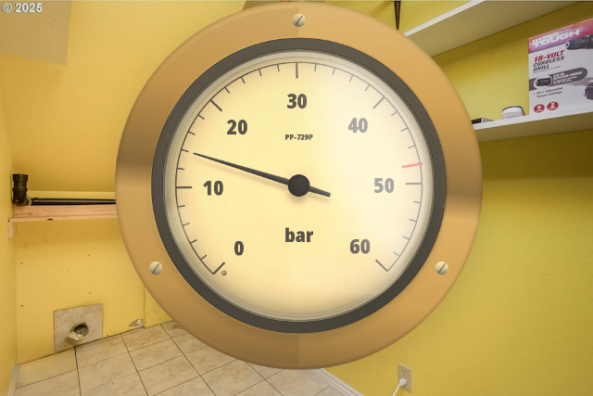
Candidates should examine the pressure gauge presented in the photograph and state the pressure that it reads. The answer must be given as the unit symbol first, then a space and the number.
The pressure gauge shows bar 14
